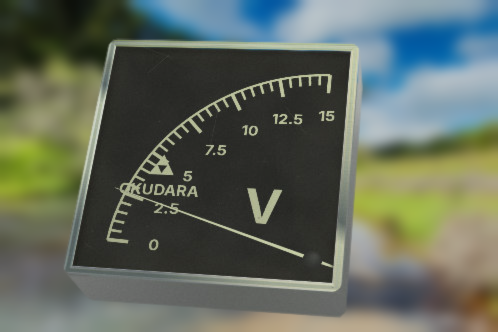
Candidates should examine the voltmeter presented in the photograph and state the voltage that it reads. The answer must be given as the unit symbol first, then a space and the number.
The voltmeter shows V 2.5
